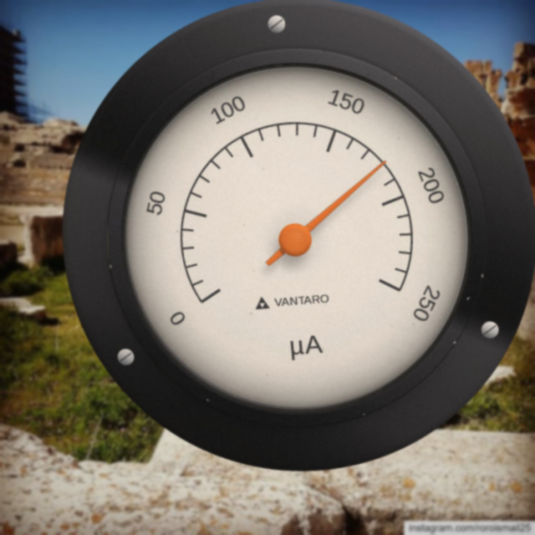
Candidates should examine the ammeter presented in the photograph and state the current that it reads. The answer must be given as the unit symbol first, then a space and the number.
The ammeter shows µA 180
